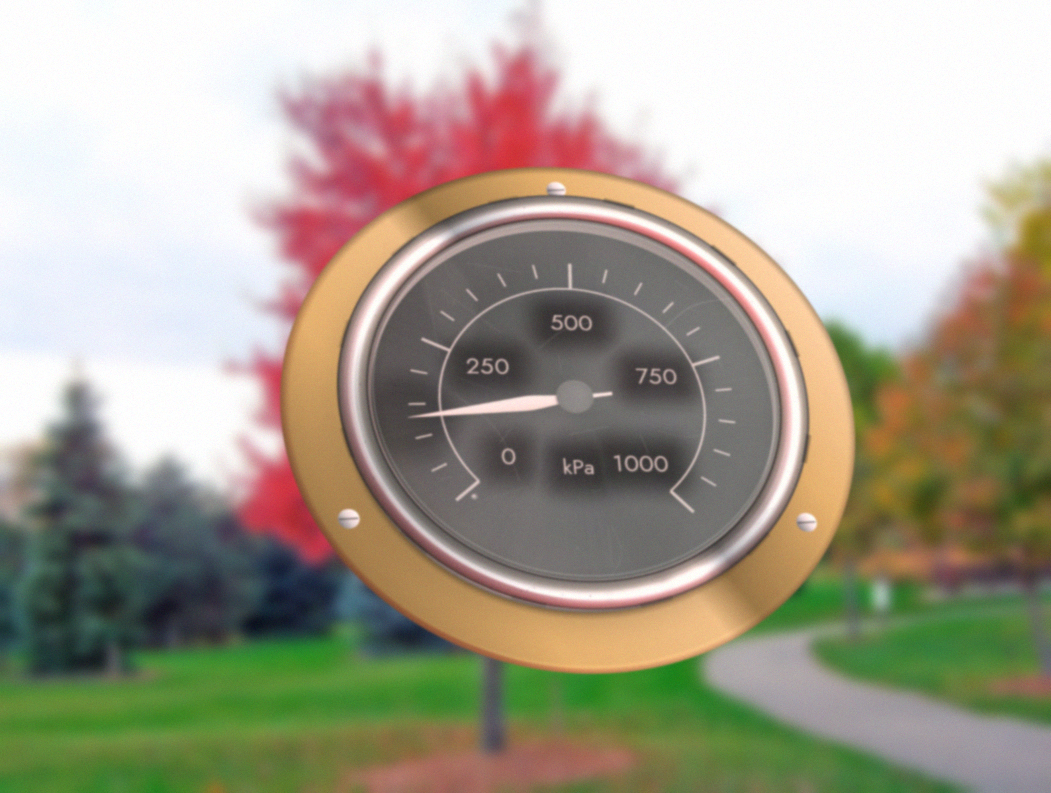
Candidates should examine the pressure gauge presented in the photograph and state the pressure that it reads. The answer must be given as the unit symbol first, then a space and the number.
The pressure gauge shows kPa 125
